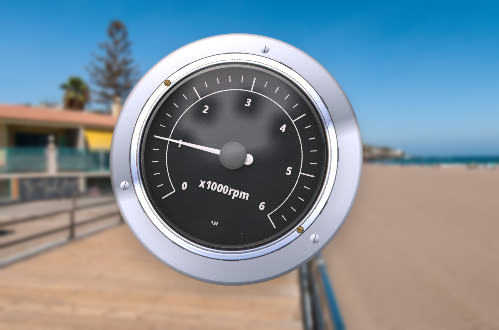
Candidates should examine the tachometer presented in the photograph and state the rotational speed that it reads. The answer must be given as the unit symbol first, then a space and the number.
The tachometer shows rpm 1000
